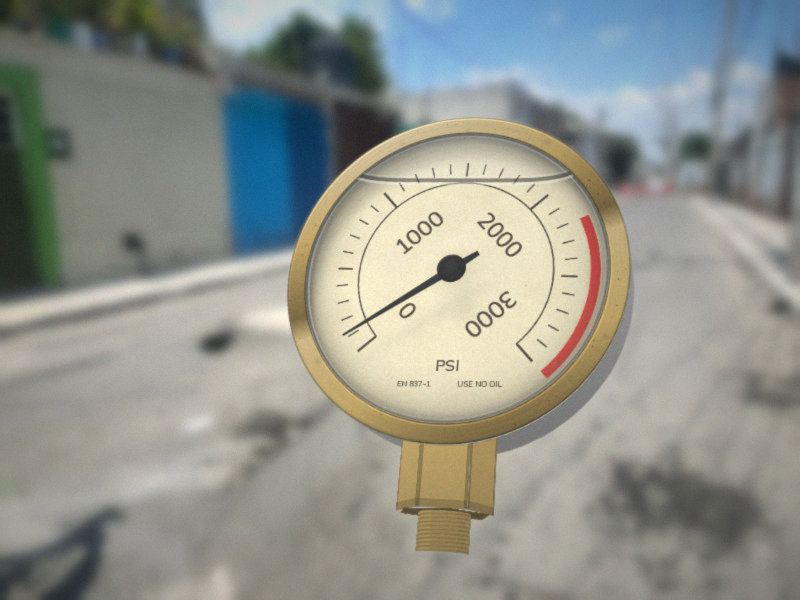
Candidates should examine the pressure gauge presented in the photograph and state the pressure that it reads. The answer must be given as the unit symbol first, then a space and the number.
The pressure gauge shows psi 100
